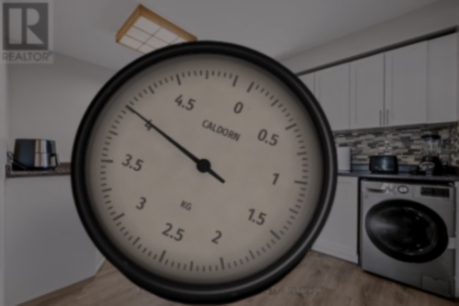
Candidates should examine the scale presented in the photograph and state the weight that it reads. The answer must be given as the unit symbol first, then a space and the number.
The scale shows kg 4
